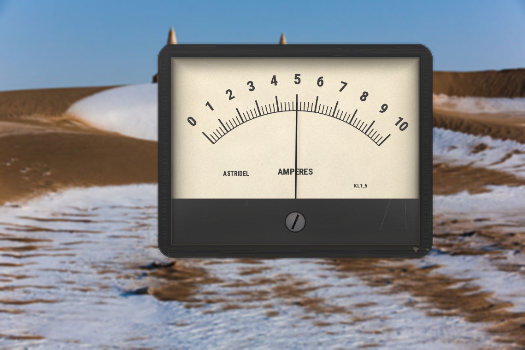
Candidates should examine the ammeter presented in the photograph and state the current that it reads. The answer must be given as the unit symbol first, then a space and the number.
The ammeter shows A 5
